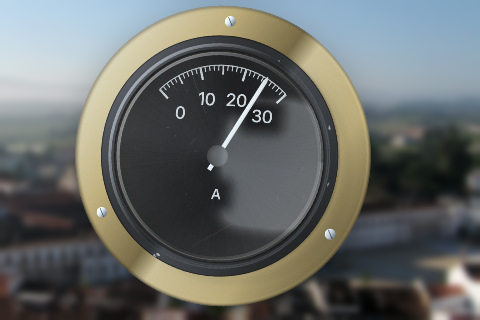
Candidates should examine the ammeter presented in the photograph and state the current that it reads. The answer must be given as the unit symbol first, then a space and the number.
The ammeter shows A 25
